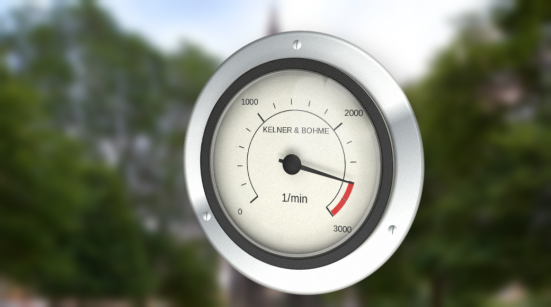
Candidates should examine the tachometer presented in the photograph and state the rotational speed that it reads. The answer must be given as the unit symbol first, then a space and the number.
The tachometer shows rpm 2600
